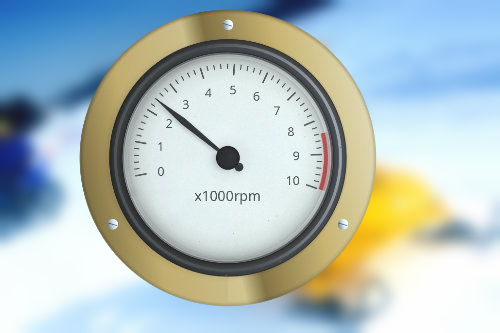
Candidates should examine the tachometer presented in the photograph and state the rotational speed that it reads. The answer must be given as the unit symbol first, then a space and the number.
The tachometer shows rpm 2400
